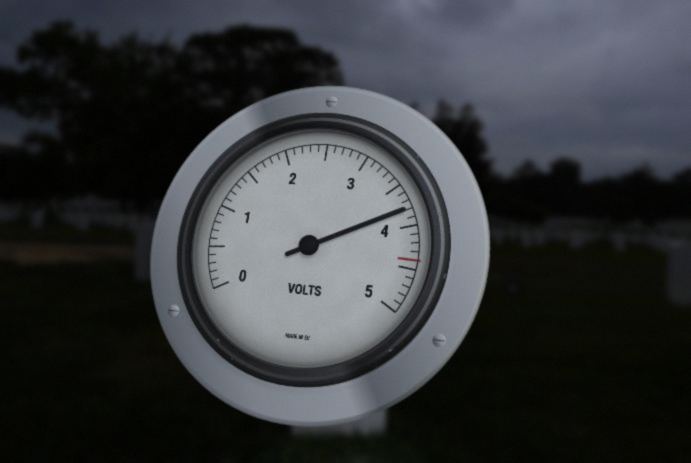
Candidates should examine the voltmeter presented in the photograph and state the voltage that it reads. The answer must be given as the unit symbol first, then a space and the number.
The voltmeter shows V 3.8
